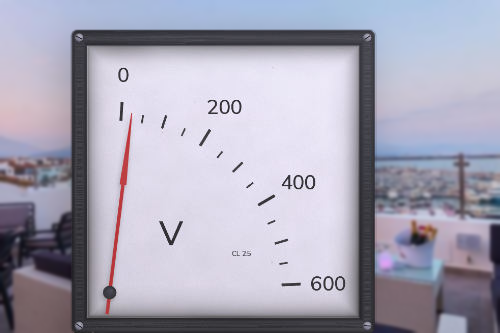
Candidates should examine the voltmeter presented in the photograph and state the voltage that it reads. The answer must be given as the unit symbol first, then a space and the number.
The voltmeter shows V 25
